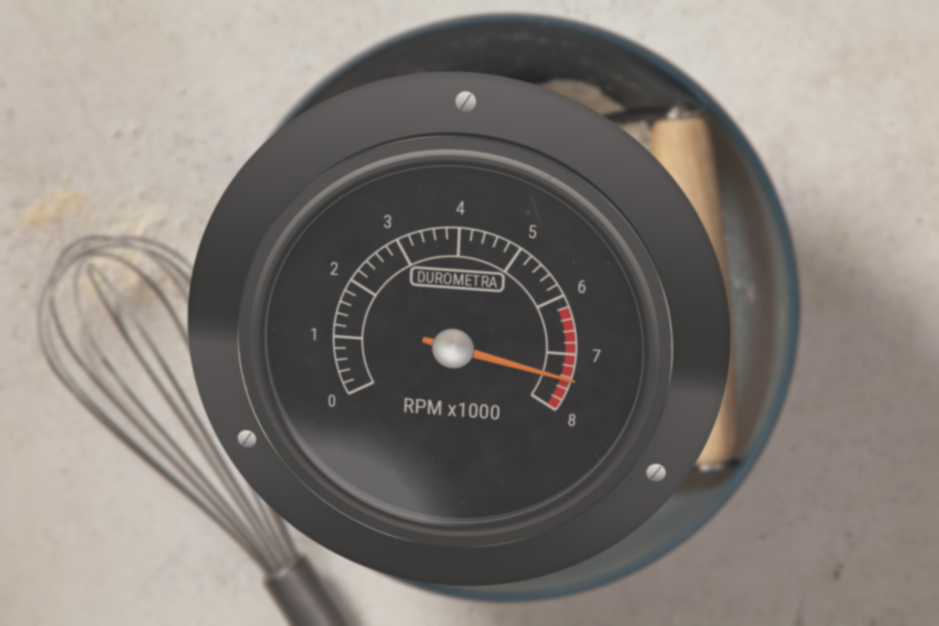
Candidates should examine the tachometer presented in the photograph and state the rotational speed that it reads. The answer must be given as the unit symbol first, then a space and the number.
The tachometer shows rpm 7400
